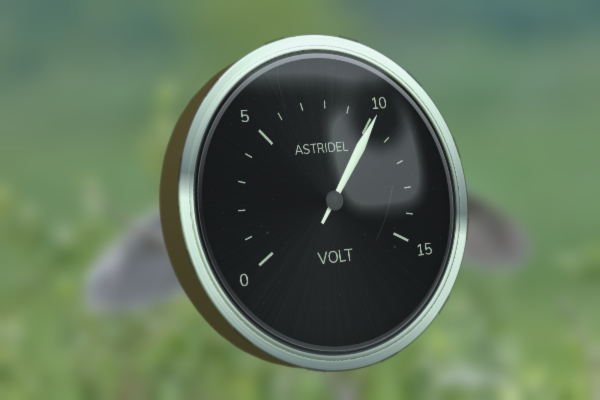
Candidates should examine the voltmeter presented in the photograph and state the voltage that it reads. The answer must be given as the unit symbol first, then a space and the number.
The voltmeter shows V 10
